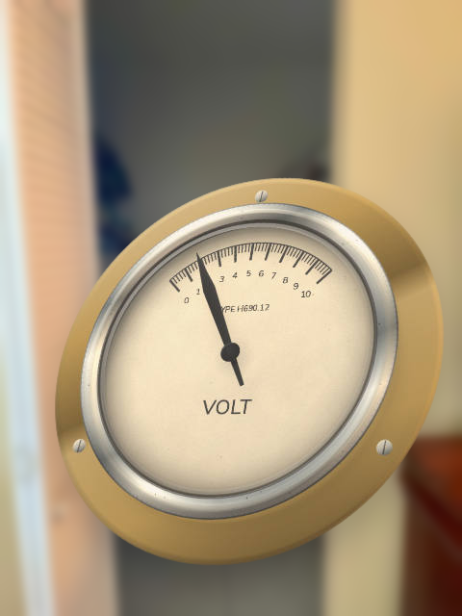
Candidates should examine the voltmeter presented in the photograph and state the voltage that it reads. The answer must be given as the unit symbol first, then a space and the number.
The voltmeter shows V 2
